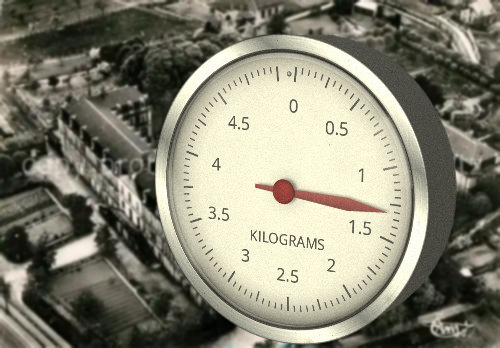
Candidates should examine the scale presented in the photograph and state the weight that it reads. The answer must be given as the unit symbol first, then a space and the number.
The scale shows kg 1.3
